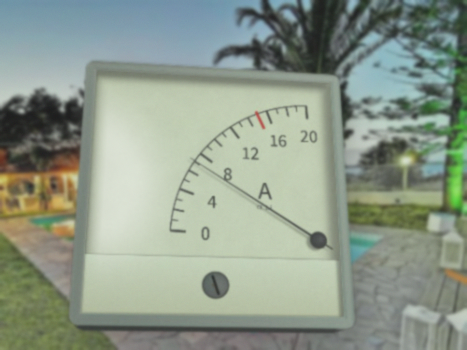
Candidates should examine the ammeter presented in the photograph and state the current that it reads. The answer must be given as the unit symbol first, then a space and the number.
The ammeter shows A 7
